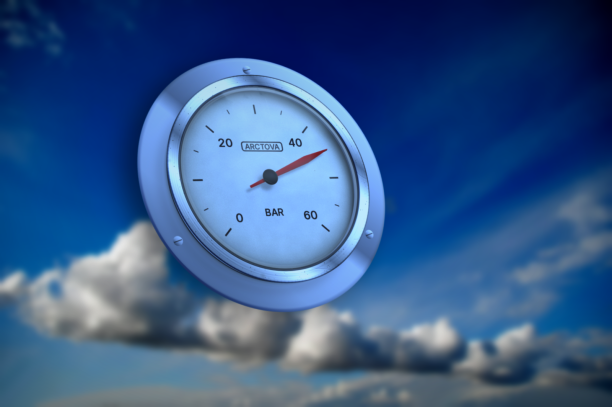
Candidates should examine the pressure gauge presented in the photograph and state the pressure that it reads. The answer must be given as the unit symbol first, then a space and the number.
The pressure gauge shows bar 45
